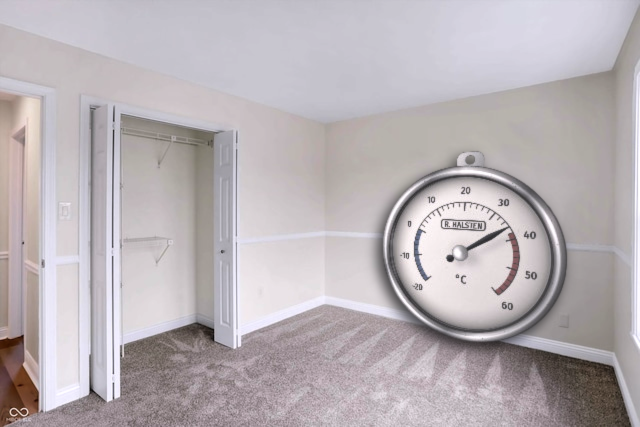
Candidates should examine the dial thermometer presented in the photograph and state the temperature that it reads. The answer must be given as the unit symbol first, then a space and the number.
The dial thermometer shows °C 36
